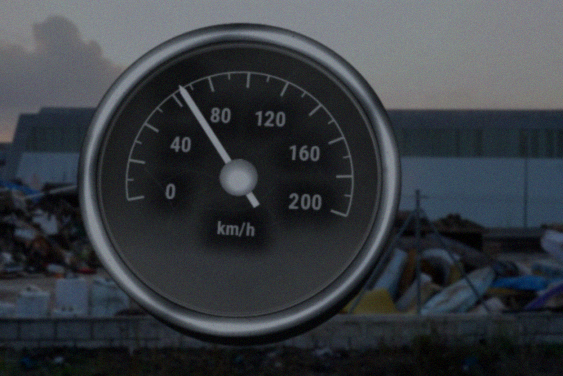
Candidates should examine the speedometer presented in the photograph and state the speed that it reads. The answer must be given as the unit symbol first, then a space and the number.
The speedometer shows km/h 65
